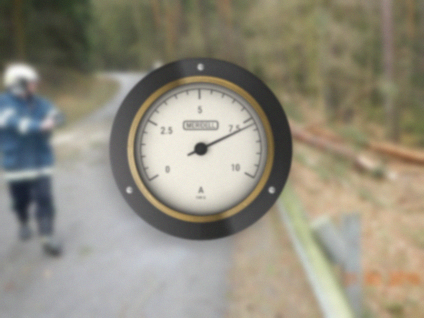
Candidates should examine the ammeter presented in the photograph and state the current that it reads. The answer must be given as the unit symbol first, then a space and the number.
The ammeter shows A 7.75
